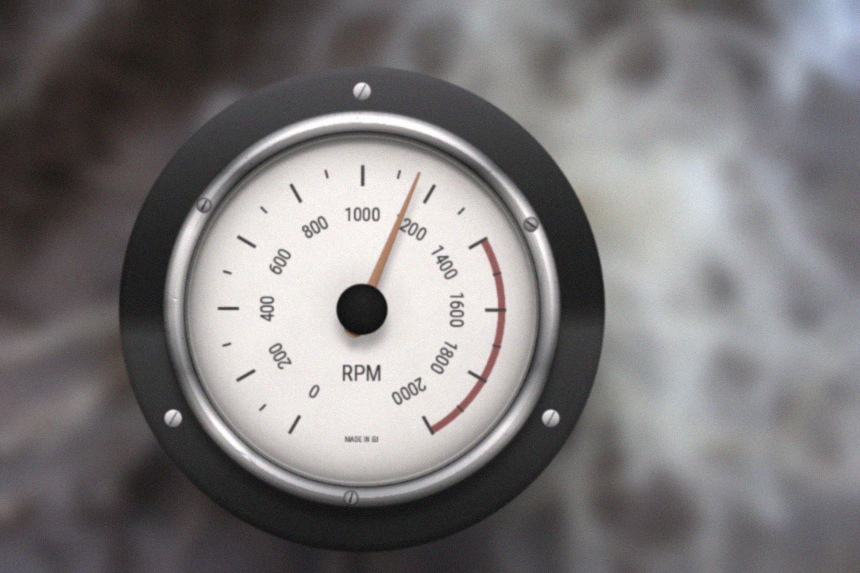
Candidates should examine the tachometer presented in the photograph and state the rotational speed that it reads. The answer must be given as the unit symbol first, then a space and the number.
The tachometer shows rpm 1150
